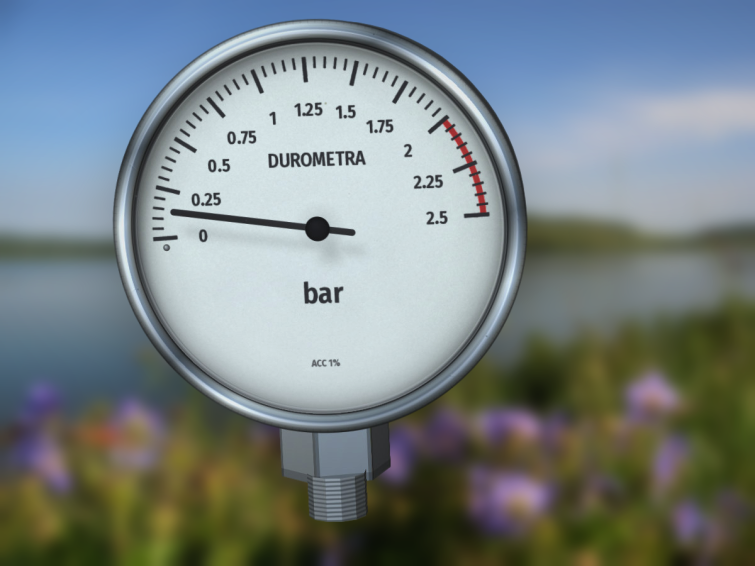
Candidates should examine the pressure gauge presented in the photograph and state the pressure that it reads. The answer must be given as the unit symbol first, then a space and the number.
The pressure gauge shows bar 0.15
